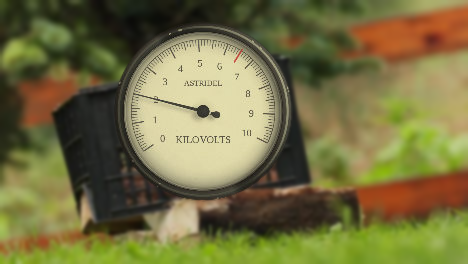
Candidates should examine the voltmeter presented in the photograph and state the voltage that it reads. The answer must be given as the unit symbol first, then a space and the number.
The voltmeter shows kV 2
